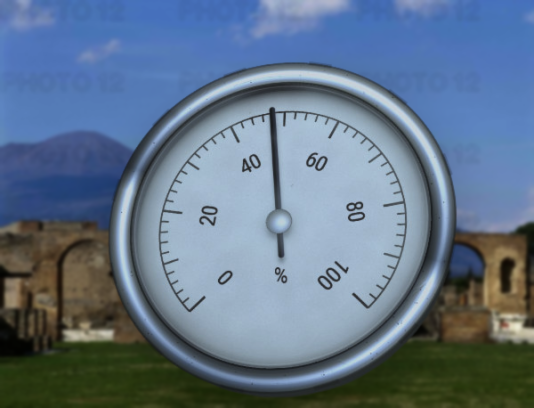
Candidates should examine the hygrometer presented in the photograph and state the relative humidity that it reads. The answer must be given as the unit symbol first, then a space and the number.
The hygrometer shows % 48
